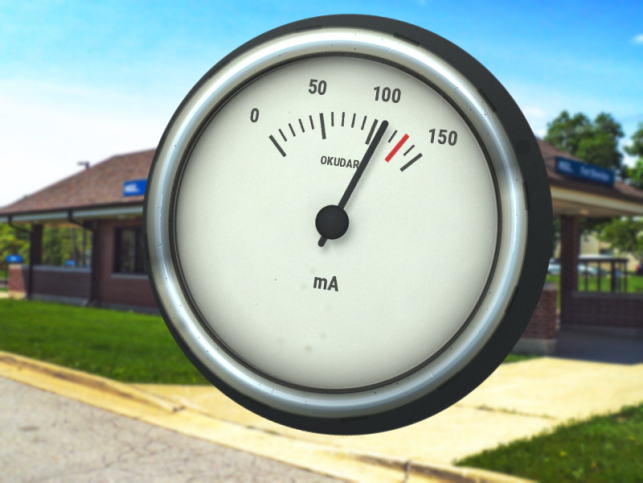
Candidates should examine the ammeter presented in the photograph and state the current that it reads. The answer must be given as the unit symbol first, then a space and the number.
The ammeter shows mA 110
